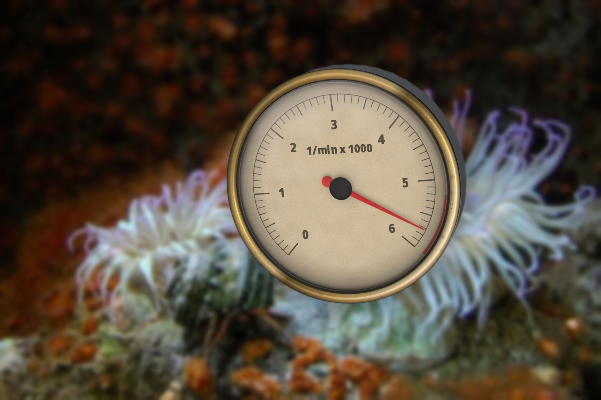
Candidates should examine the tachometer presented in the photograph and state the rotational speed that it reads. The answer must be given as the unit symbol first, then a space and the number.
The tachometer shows rpm 5700
